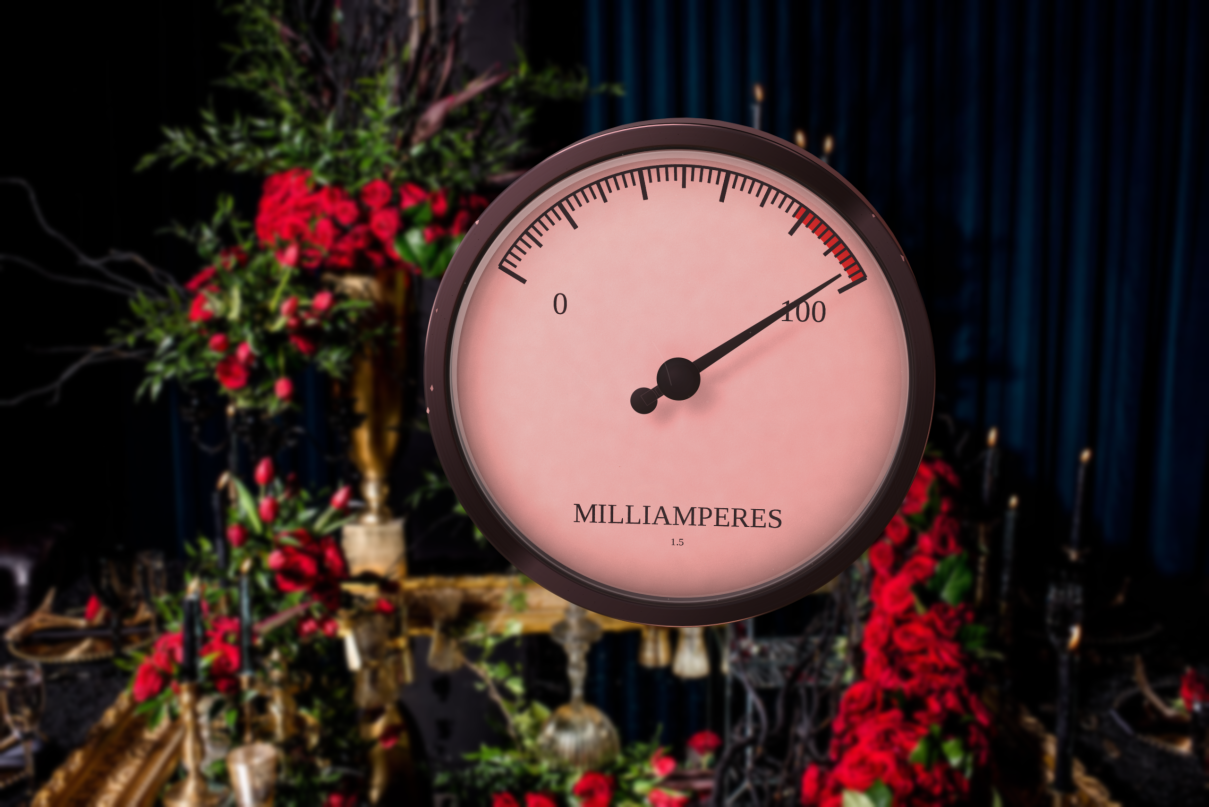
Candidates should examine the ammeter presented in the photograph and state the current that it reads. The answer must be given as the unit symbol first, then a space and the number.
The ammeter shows mA 96
